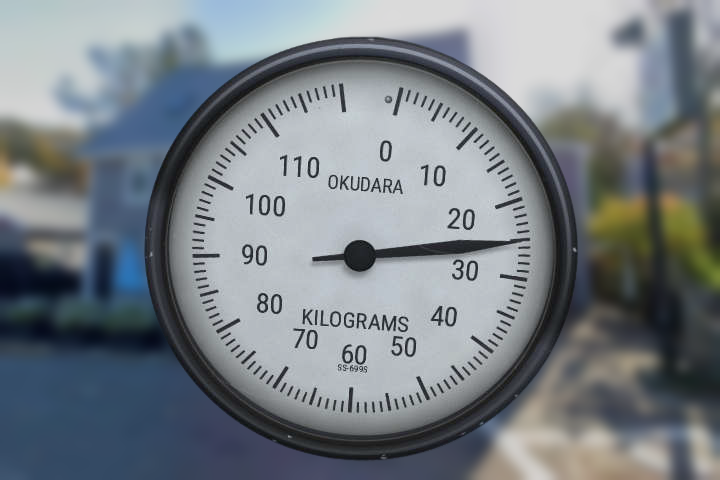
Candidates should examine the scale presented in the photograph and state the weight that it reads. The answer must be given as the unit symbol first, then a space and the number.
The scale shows kg 25
